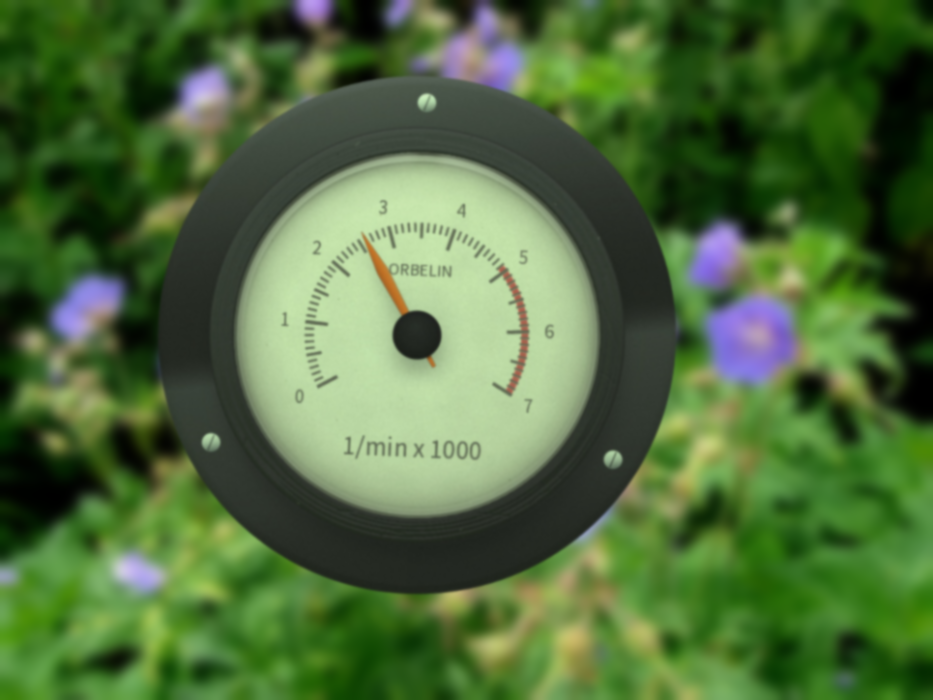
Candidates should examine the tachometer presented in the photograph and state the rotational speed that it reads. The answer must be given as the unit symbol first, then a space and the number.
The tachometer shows rpm 2600
